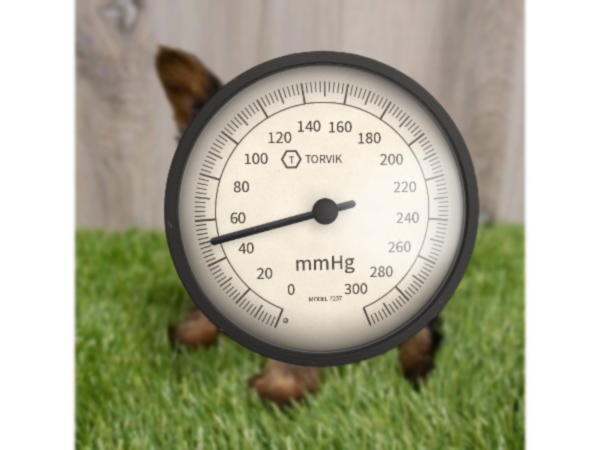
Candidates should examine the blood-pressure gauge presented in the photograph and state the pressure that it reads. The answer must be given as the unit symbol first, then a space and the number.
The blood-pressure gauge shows mmHg 50
